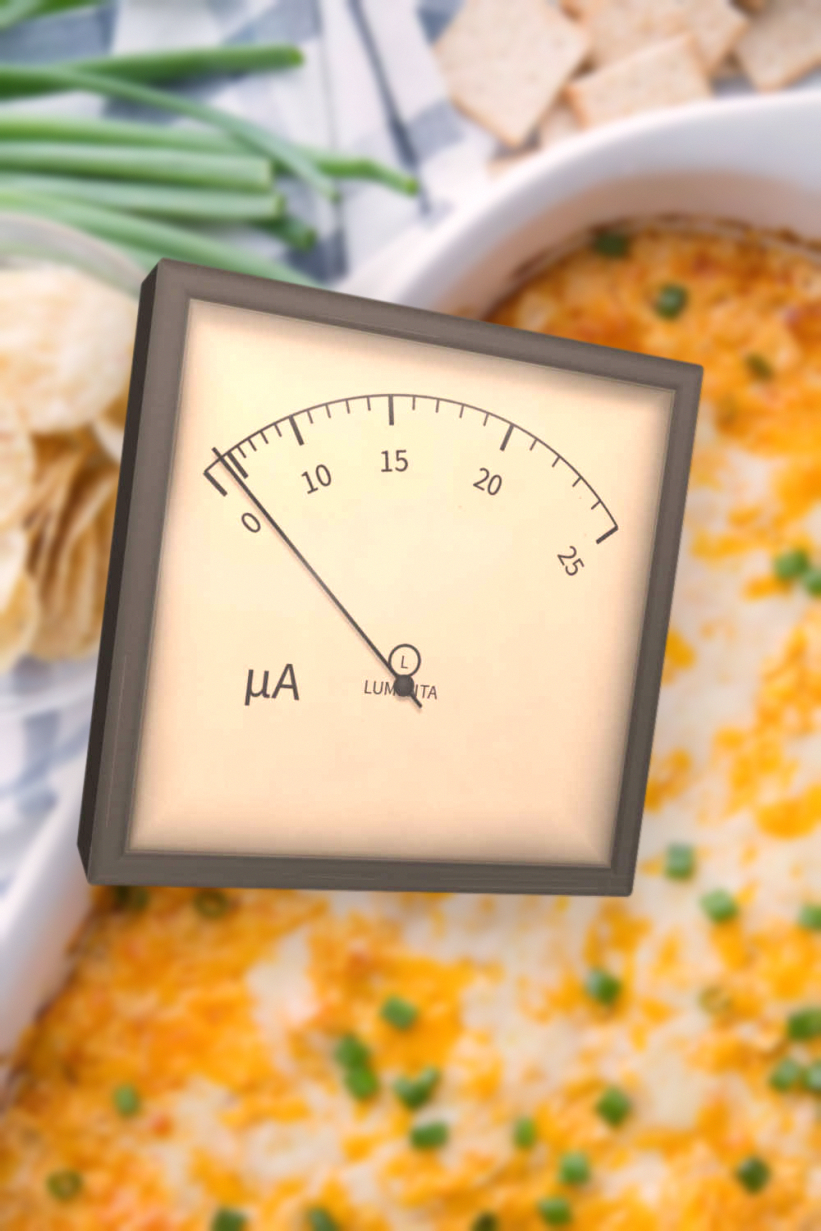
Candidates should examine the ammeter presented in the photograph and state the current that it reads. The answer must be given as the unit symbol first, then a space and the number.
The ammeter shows µA 4
